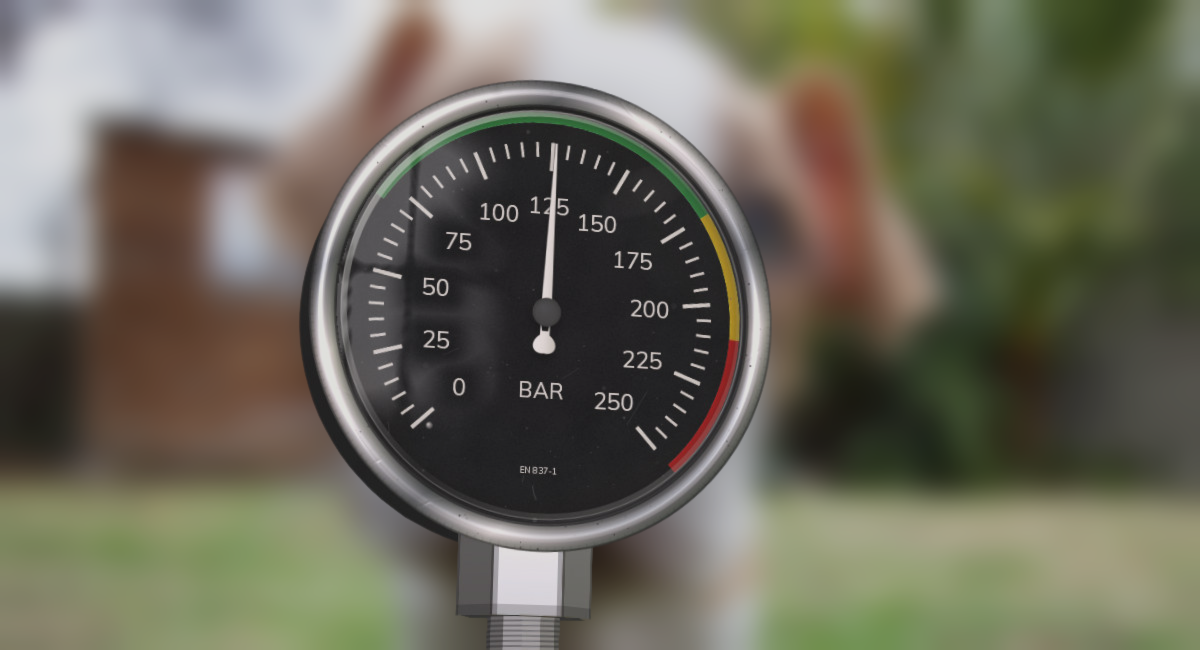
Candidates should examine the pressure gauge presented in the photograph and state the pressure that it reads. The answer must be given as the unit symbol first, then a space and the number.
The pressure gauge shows bar 125
